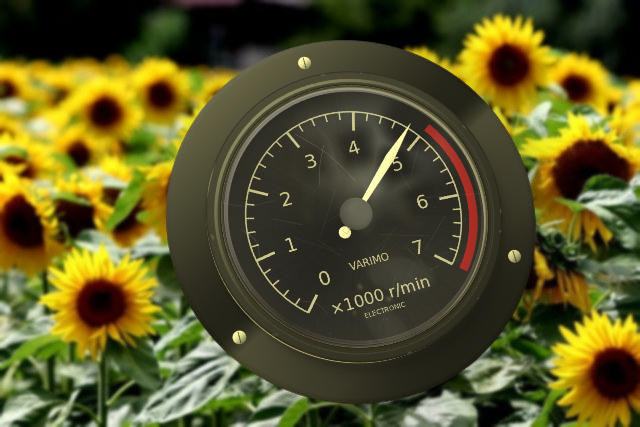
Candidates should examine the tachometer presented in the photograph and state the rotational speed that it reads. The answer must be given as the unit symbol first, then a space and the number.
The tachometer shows rpm 4800
